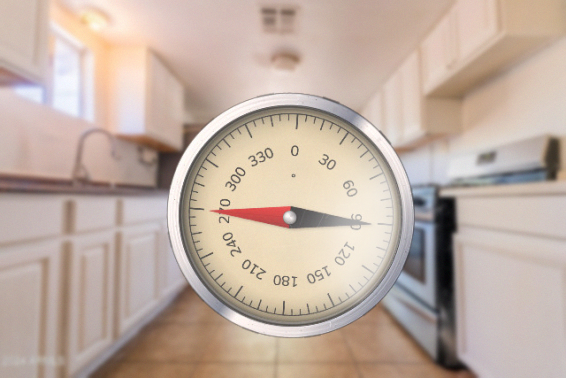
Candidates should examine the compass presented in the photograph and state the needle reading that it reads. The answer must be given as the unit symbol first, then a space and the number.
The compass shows ° 270
